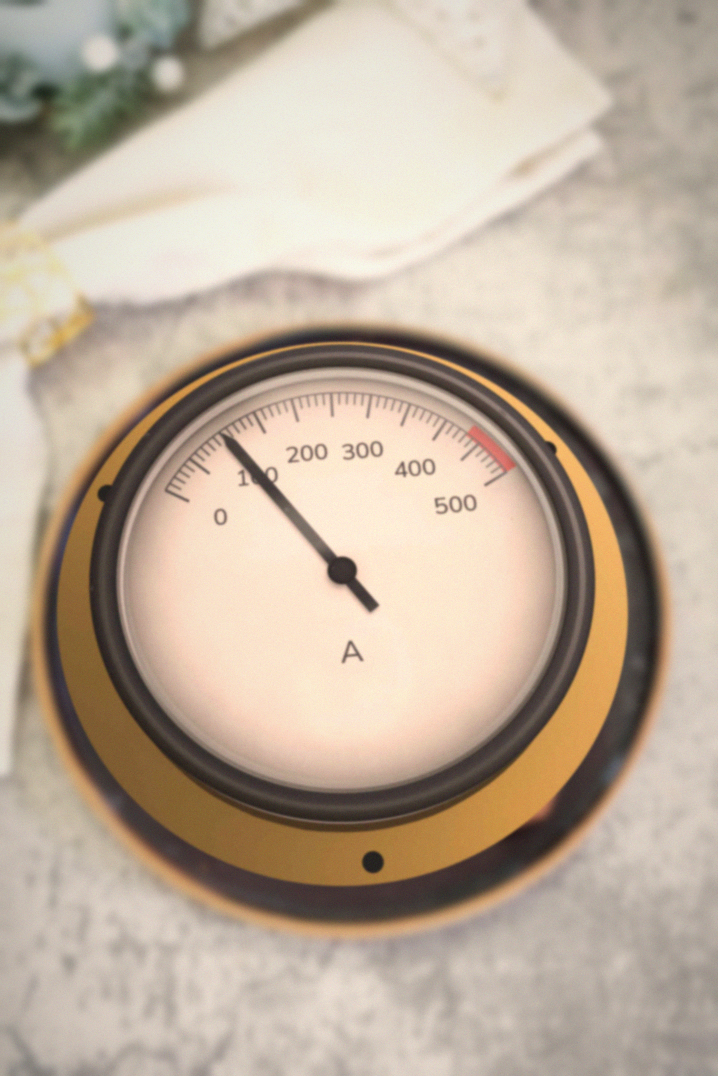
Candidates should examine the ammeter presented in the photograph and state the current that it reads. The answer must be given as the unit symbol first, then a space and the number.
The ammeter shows A 100
